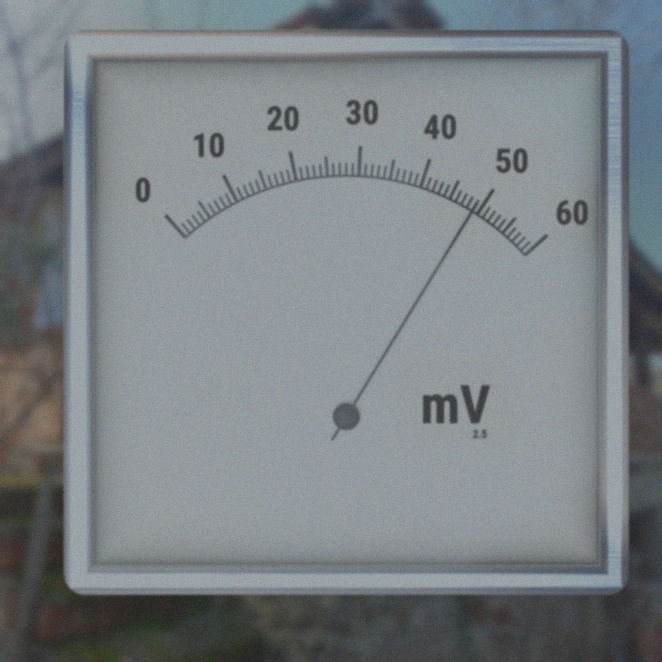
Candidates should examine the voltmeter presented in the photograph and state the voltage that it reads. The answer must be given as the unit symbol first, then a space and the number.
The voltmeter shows mV 49
